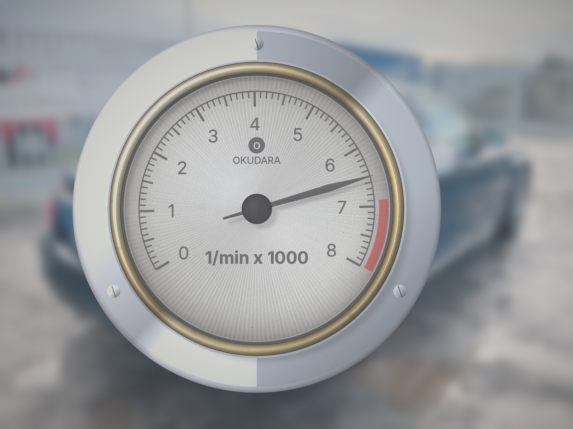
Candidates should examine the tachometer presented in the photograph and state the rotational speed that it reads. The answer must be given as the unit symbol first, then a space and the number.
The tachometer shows rpm 6500
